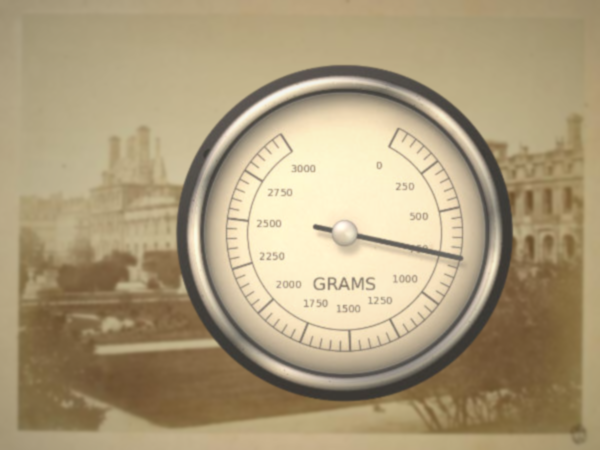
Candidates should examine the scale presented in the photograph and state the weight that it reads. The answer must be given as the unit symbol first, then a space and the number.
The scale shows g 750
